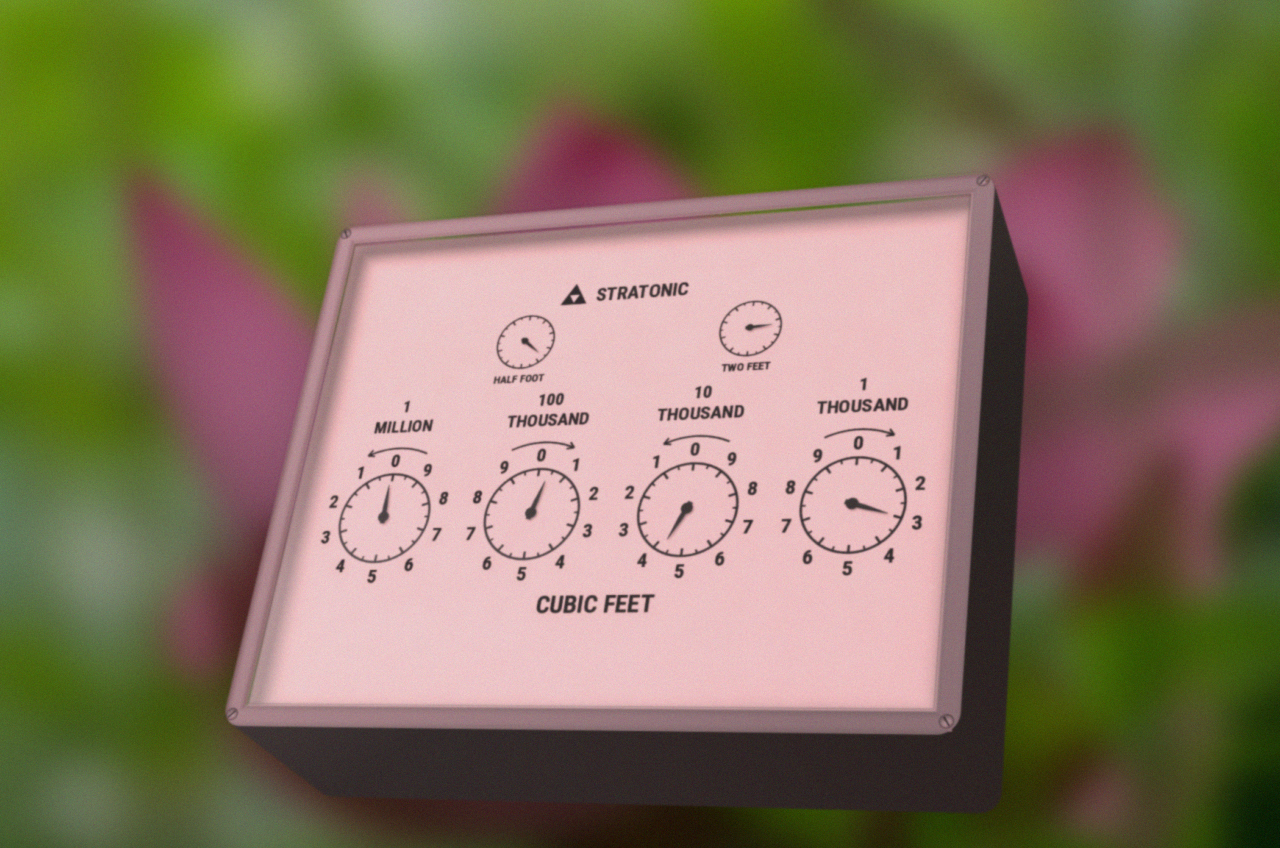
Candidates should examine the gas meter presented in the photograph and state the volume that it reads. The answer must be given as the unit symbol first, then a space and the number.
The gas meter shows ft³ 4300
